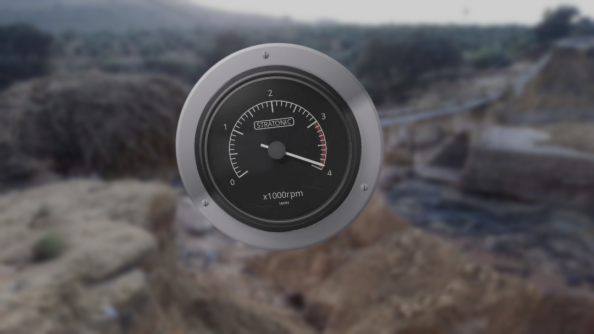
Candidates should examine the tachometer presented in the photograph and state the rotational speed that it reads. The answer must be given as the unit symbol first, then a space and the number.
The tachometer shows rpm 3900
